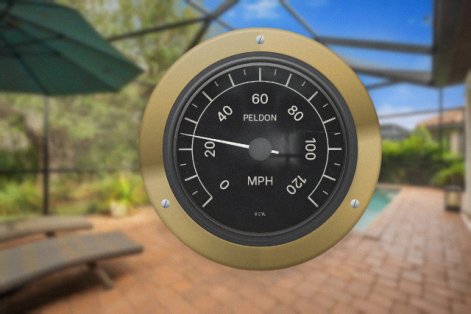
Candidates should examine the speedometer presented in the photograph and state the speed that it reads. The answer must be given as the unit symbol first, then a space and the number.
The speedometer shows mph 25
